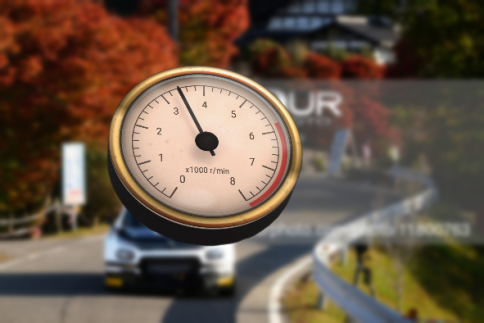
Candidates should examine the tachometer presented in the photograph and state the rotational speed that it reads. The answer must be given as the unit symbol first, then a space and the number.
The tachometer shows rpm 3400
